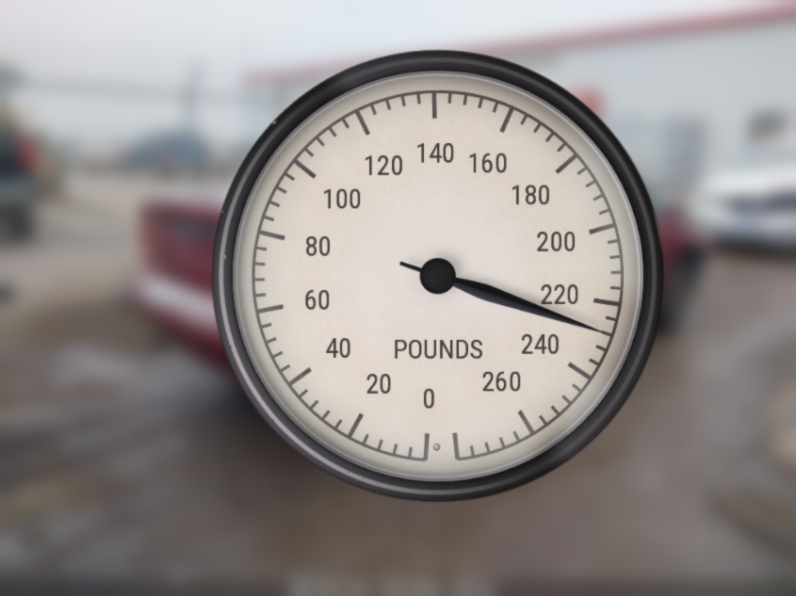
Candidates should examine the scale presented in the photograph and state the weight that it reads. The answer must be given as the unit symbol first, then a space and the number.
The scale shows lb 228
